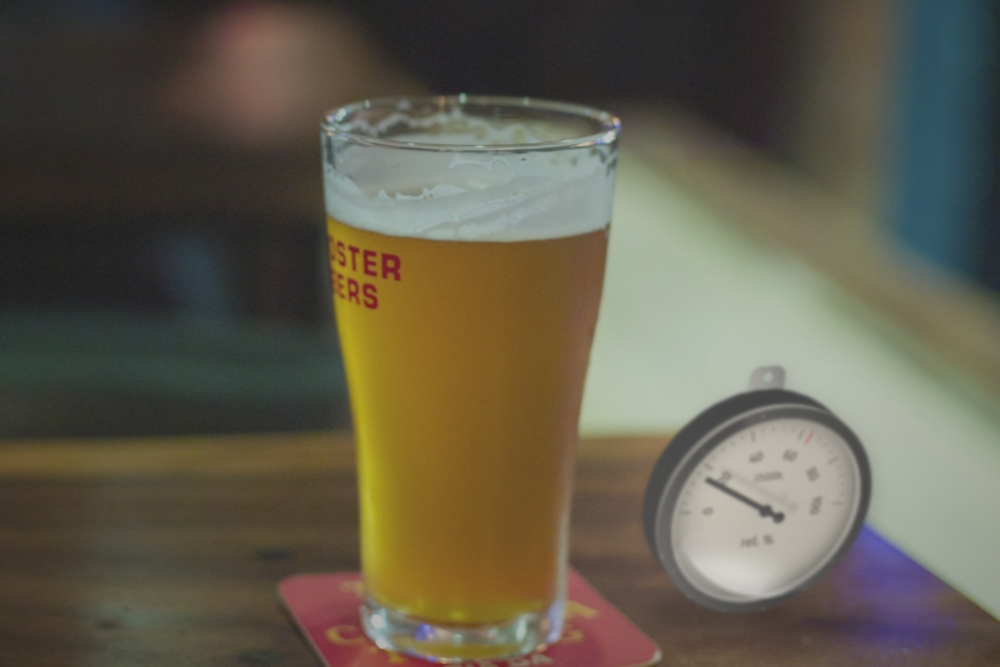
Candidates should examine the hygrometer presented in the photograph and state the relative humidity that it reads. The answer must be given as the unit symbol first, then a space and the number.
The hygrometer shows % 16
